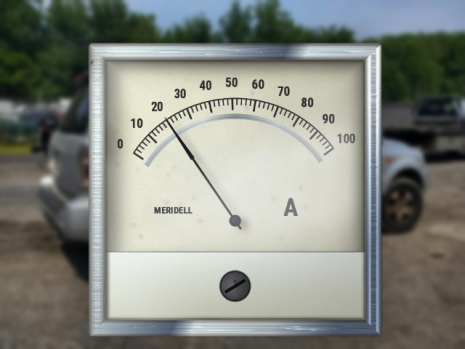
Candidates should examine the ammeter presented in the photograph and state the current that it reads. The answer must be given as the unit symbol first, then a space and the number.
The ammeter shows A 20
